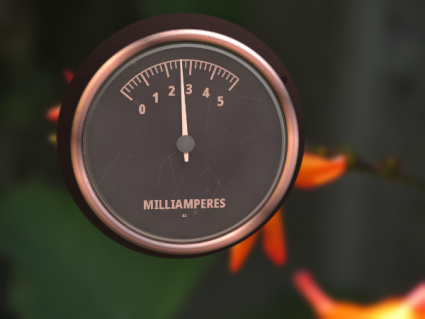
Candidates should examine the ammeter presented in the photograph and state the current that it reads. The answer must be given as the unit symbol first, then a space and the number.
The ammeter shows mA 2.6
